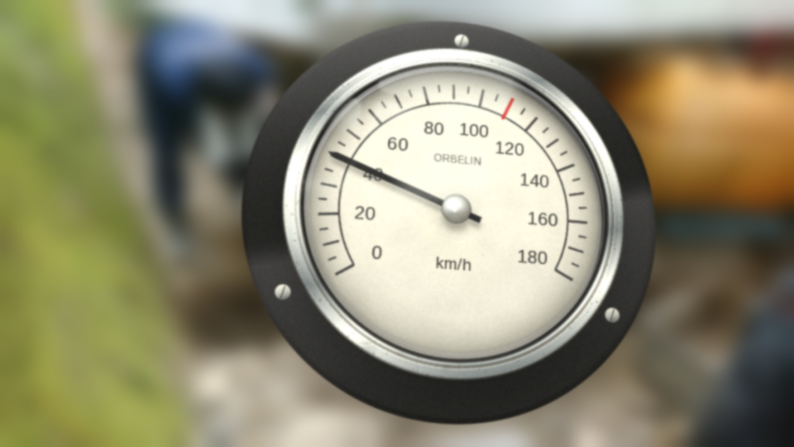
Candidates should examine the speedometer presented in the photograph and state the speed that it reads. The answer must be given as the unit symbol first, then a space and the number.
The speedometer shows km/h 40
